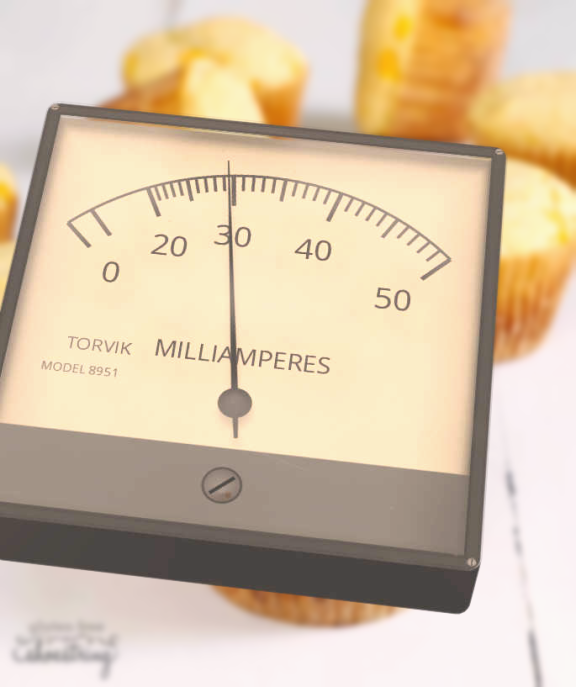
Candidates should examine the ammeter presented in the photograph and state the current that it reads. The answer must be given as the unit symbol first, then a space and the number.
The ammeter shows mA 29.5
